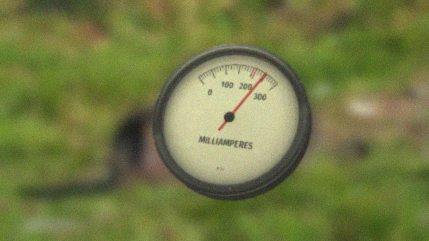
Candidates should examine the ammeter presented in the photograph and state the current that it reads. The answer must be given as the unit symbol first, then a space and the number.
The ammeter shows mA 250
